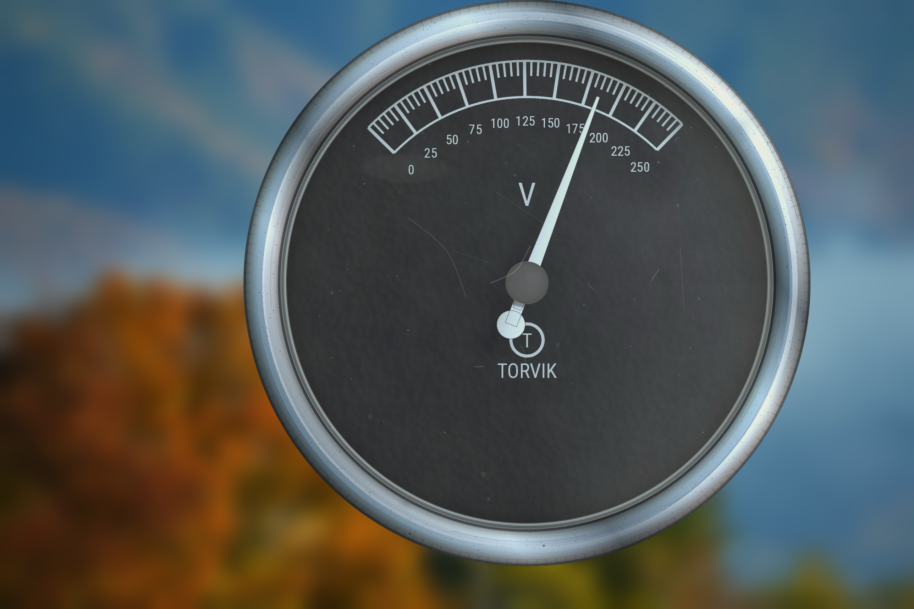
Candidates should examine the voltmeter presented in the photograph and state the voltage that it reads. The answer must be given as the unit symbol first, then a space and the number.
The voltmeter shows V 185
